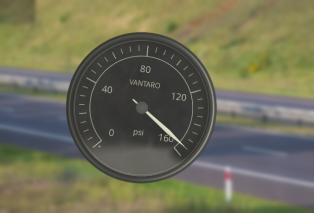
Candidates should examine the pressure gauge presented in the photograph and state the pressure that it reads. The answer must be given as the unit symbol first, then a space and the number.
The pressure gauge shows psi 155
